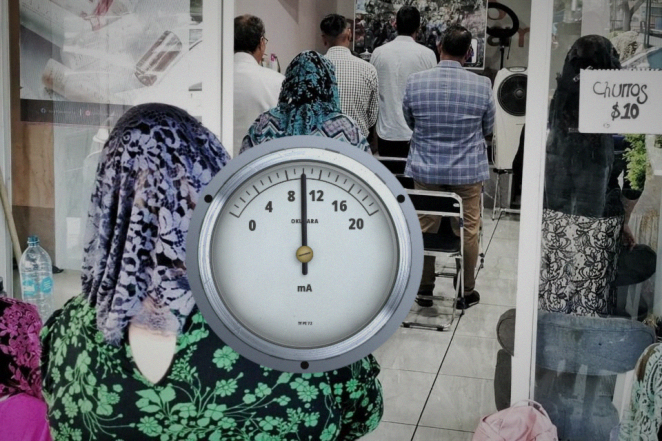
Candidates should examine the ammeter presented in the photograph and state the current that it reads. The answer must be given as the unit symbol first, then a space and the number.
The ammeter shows mA 10
